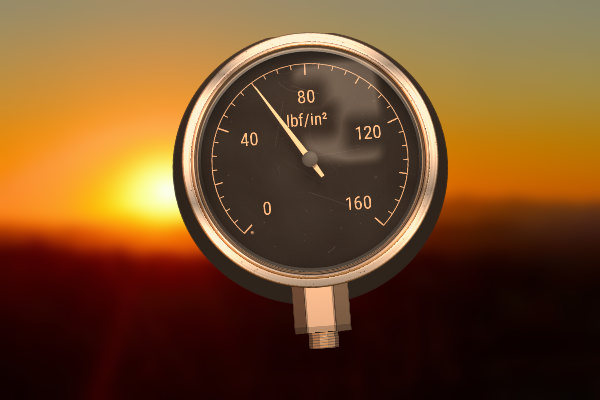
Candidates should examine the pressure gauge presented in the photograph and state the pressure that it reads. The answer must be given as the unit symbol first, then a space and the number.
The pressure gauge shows psi 60
